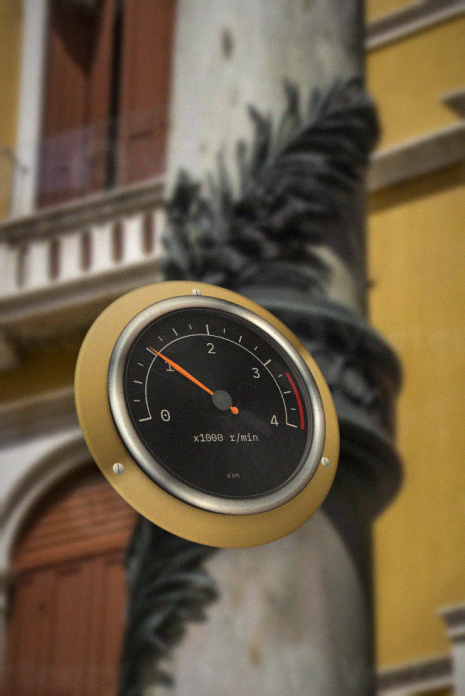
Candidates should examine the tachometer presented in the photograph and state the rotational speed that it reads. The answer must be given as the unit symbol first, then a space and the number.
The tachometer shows rpm 1000
